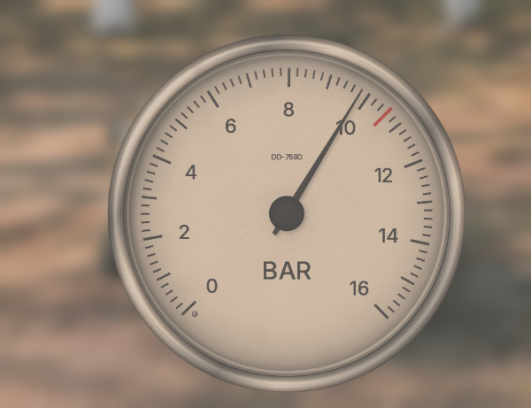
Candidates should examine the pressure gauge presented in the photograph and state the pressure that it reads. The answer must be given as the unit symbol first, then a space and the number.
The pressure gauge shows bar 9.8
